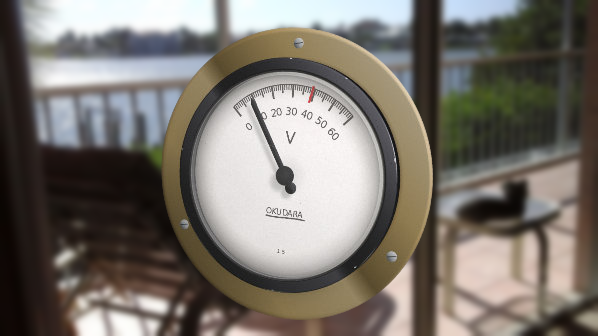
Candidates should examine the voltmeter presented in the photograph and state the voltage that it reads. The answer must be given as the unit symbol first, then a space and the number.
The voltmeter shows V 10
